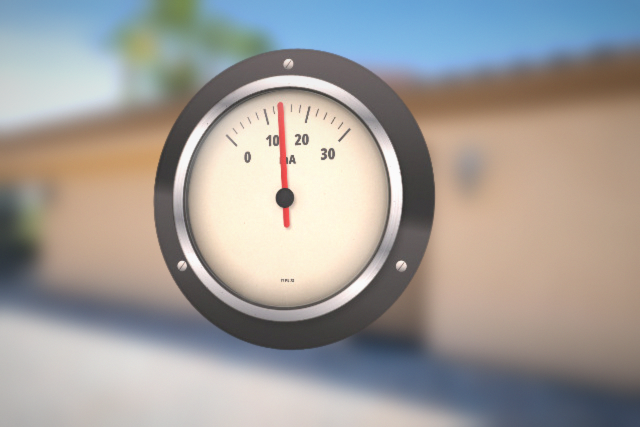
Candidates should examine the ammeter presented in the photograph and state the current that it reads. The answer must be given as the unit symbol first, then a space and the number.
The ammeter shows mA 14
